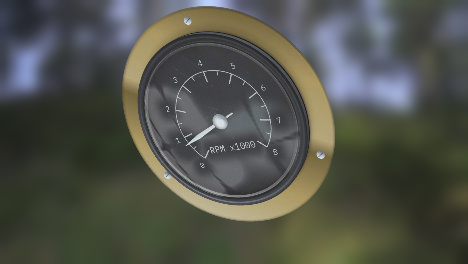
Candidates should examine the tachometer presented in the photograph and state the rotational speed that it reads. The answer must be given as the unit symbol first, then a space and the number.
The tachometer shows rpm 750
